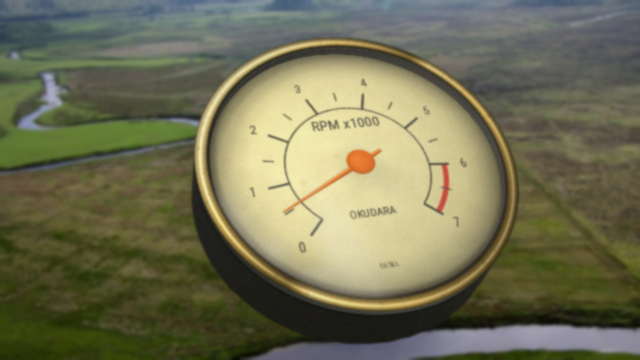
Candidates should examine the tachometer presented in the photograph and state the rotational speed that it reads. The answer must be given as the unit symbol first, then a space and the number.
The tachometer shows rpm 500
